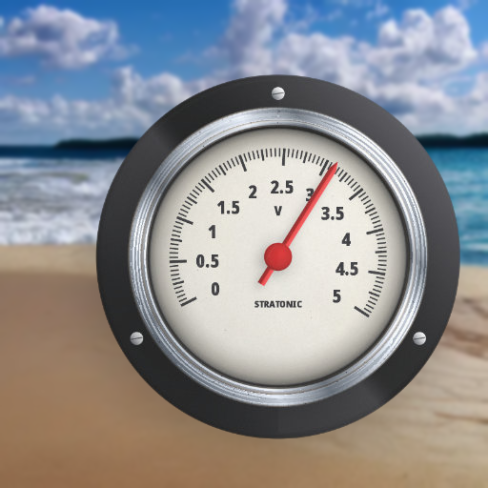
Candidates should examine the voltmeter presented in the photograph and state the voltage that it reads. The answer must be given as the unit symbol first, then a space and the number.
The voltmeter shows V 3.1
